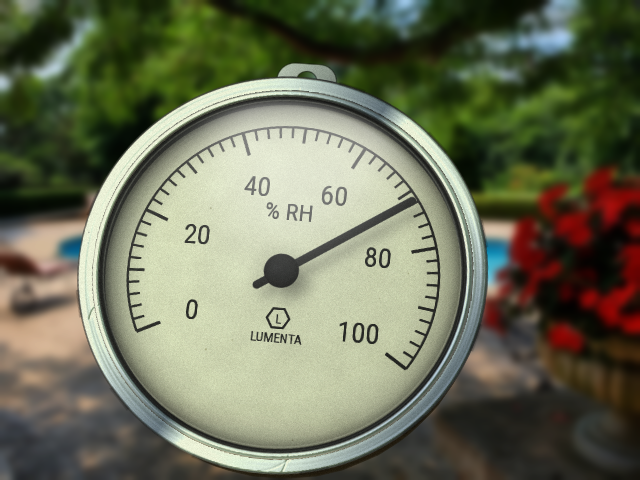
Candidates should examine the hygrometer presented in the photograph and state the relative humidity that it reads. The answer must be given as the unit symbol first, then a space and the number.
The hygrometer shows % 72
